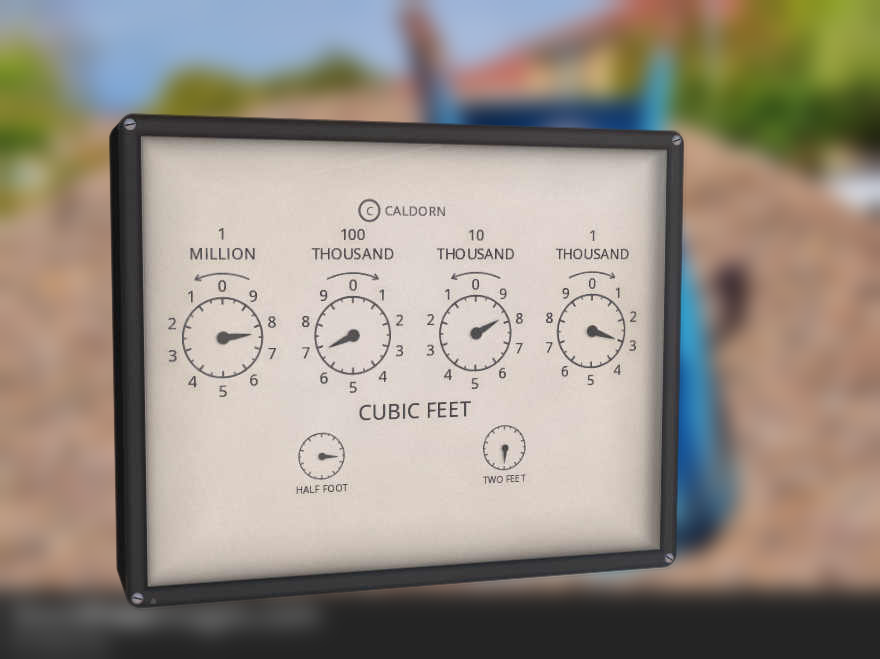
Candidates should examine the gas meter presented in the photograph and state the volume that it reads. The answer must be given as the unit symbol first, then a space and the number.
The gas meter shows ft³ 768300
